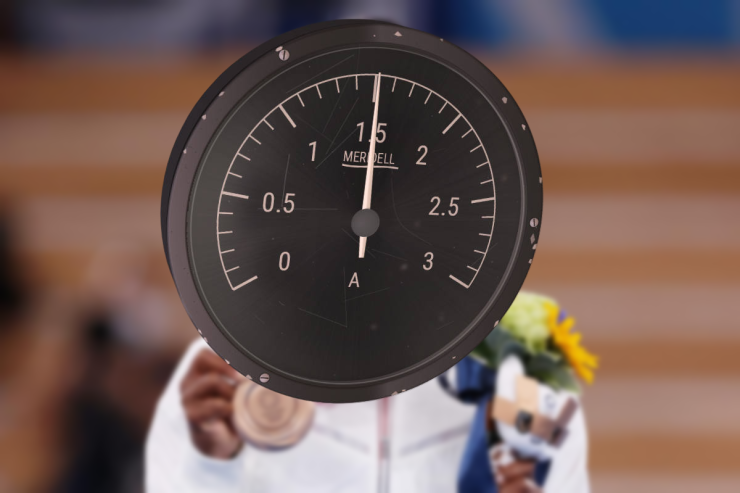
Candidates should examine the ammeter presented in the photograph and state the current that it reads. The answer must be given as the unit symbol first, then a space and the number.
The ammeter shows A 1.5
